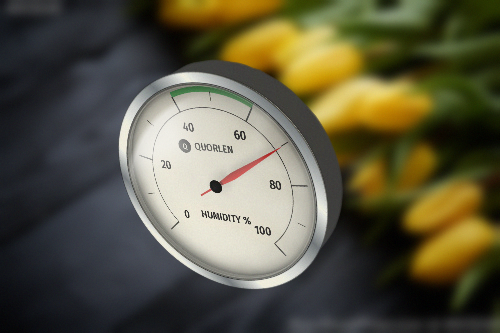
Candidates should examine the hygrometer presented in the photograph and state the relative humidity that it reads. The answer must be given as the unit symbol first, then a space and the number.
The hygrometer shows % 70
